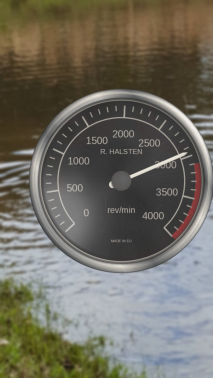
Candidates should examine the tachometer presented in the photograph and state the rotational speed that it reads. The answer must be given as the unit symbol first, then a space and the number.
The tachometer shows rpm 2950
